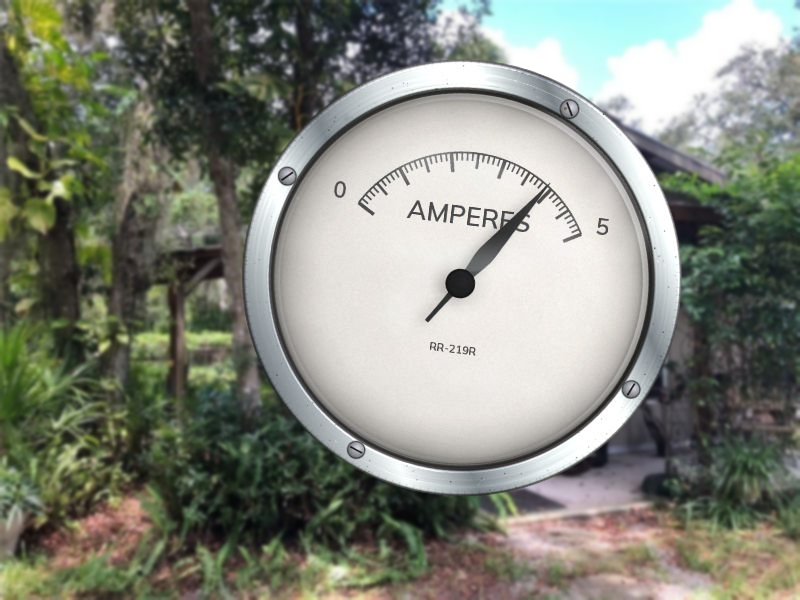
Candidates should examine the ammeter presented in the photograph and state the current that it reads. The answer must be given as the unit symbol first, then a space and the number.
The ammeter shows A 3.9
